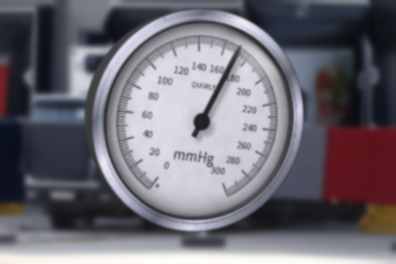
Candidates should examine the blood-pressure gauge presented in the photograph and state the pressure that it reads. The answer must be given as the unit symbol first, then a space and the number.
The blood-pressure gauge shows mmHg 170
